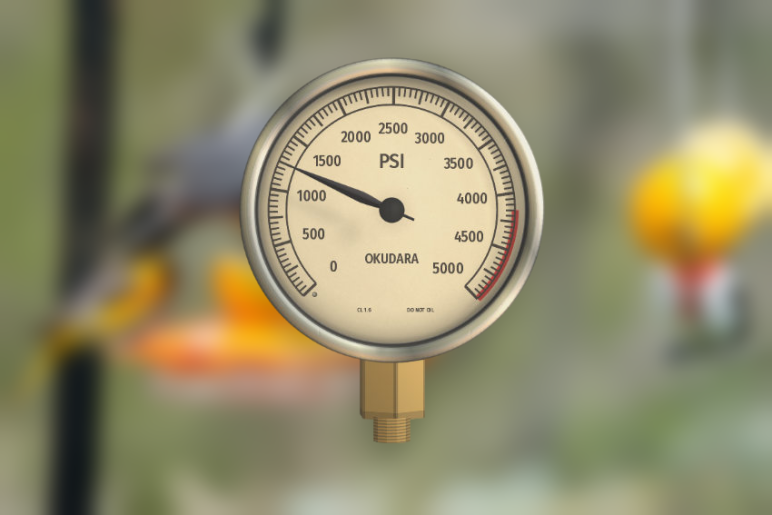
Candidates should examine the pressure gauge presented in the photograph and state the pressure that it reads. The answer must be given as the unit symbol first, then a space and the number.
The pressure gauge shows psi 1250
